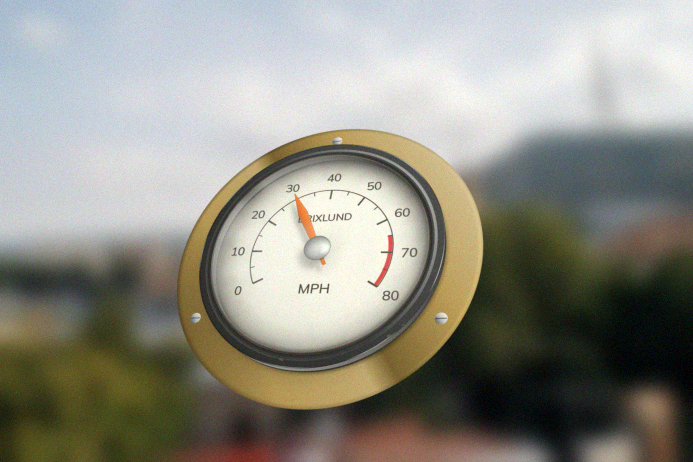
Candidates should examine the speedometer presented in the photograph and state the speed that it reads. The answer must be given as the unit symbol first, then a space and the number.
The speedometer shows mph 30
